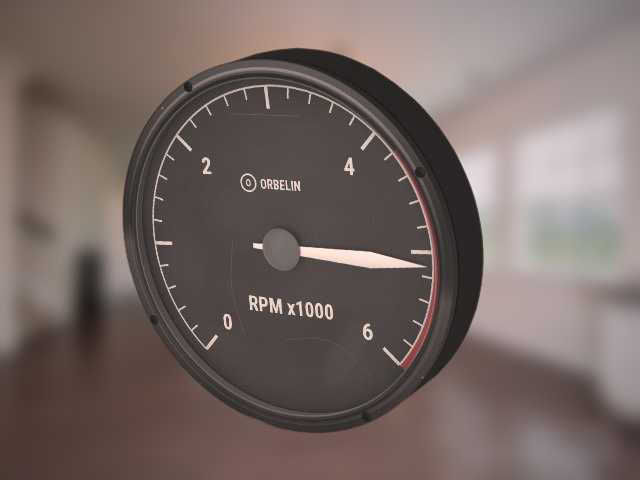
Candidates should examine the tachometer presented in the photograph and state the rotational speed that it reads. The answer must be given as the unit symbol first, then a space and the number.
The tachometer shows rpm 5100
